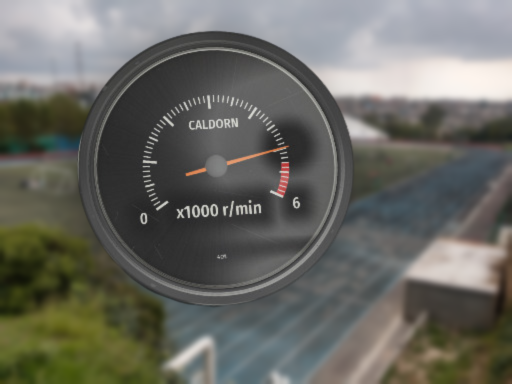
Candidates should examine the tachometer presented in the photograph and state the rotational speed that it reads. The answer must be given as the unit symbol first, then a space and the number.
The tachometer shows rpm 5000
